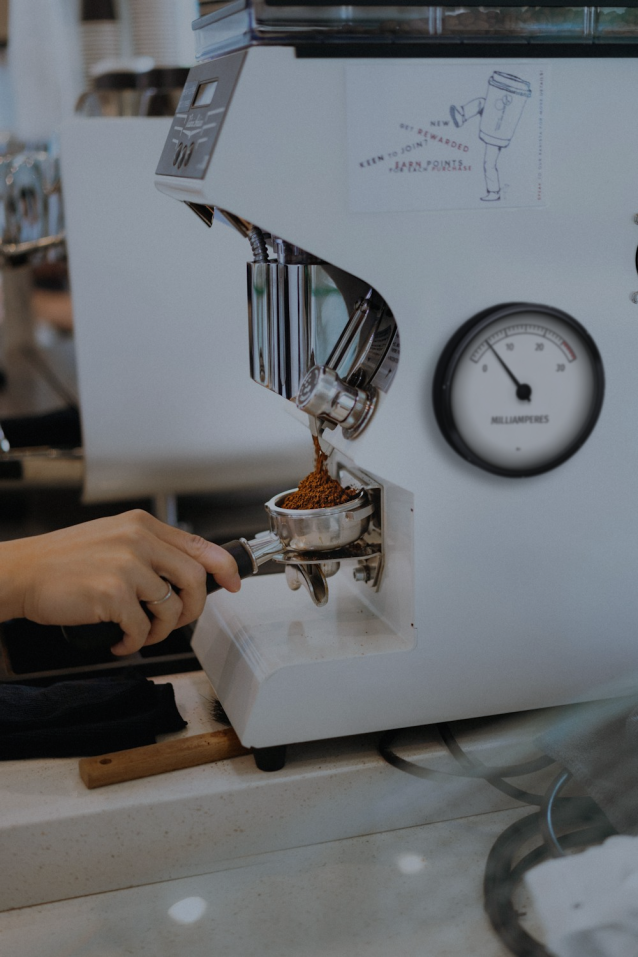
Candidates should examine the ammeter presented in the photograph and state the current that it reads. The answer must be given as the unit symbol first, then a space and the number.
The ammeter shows mA 5
